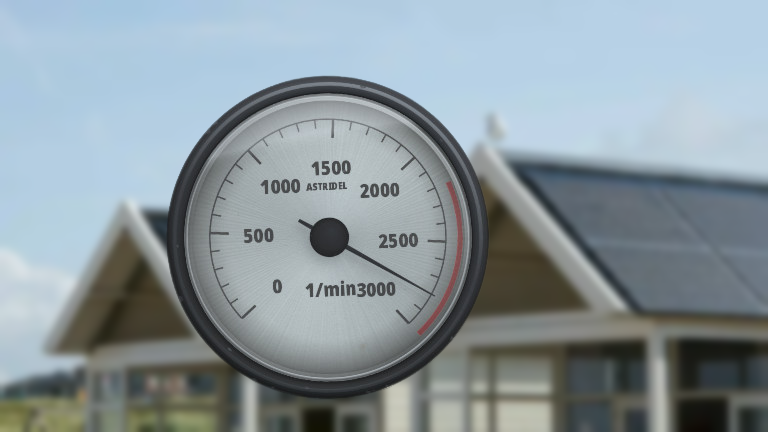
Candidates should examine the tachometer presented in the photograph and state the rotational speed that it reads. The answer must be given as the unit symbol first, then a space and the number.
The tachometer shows rpm 2800
